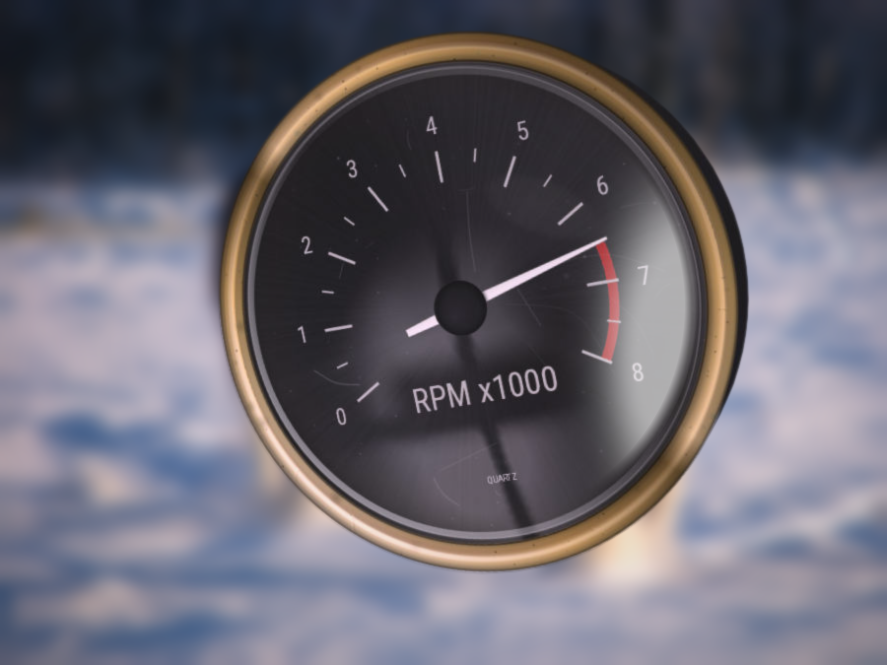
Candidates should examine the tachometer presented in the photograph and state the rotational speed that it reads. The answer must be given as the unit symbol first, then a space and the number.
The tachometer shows rpm 6500
